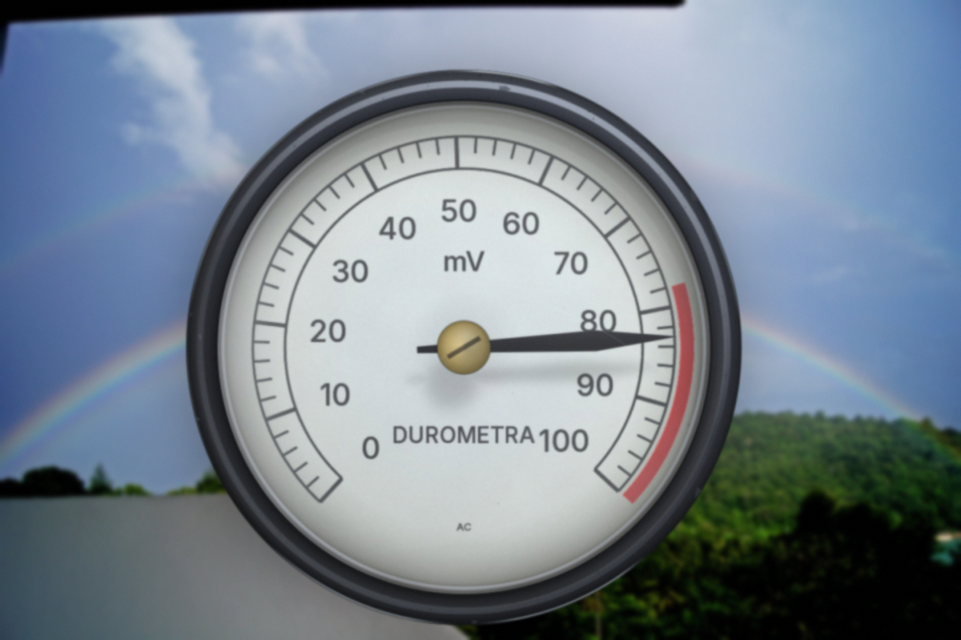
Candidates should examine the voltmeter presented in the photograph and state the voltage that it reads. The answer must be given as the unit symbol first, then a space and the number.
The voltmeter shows mV 83
